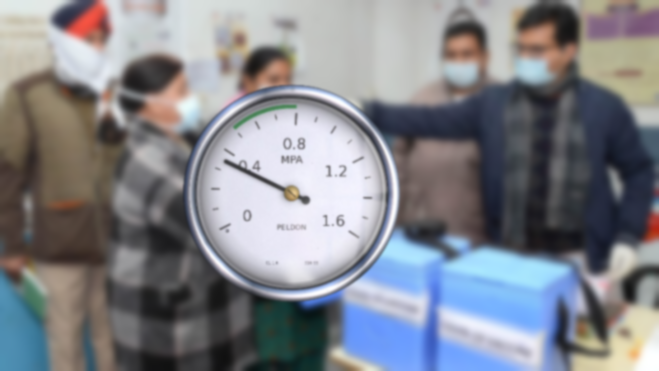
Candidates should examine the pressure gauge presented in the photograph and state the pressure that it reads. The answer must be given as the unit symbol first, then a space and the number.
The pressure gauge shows MPa 0.35
